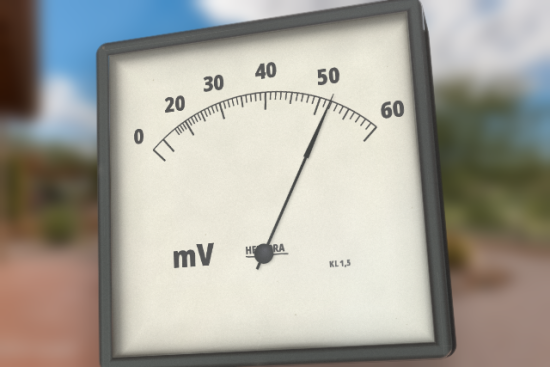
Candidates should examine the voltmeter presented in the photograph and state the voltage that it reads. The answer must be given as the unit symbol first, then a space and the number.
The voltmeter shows mV 52
